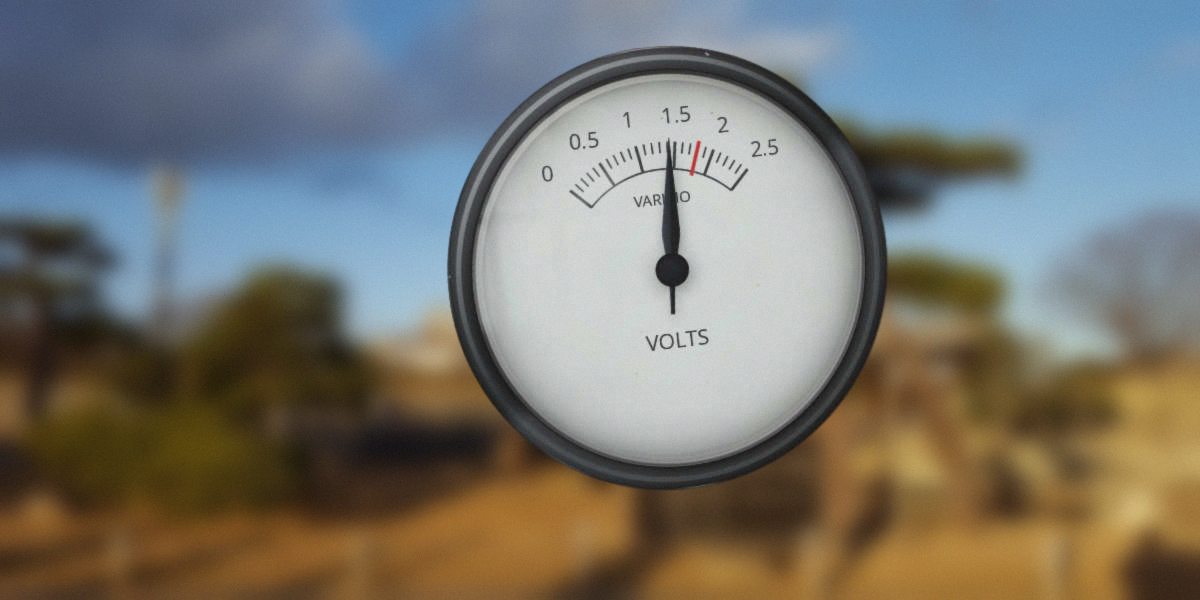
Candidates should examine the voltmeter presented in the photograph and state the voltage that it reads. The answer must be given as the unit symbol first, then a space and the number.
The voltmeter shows V 1.4
